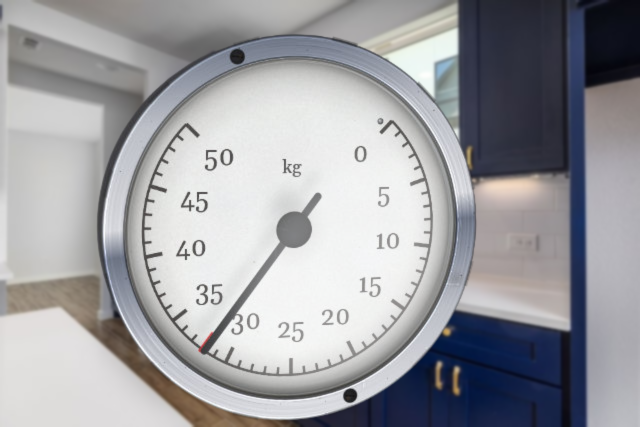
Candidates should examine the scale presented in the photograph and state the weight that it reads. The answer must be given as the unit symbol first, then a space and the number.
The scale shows kg 32
